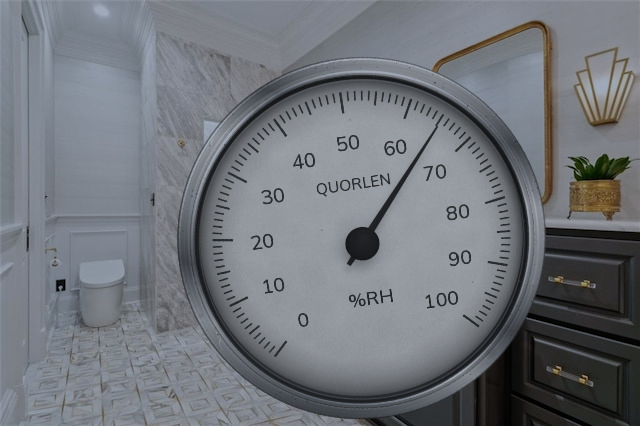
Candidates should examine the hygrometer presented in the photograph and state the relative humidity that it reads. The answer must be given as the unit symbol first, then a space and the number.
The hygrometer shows % 65
